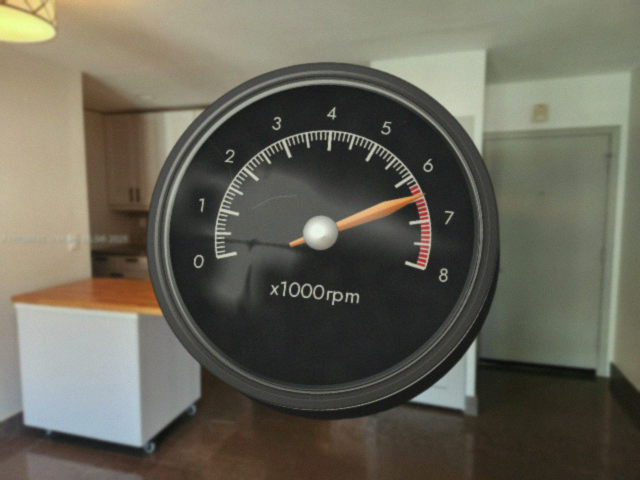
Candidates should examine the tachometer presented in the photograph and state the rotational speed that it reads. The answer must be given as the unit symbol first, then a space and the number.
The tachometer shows rpm 6500
